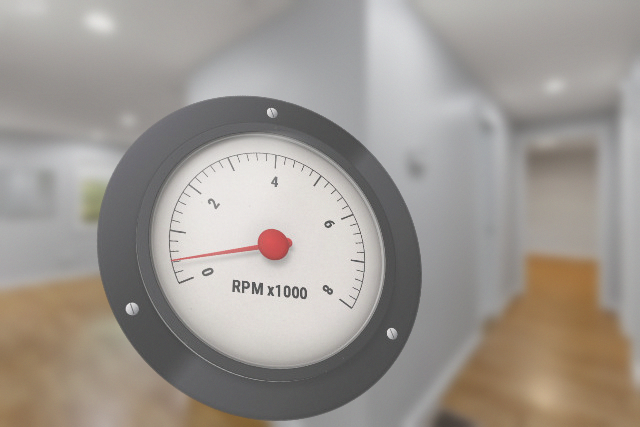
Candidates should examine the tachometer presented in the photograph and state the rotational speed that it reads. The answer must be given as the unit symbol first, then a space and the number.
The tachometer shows rpm 400
